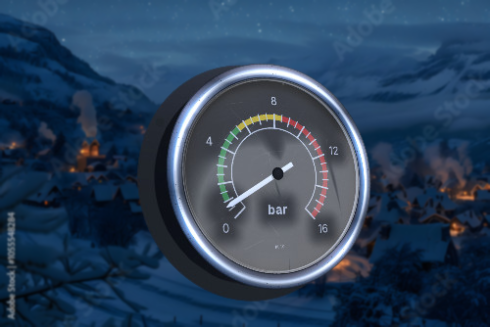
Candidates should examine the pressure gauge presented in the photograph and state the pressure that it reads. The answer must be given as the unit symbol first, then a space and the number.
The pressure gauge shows bar 0.75
